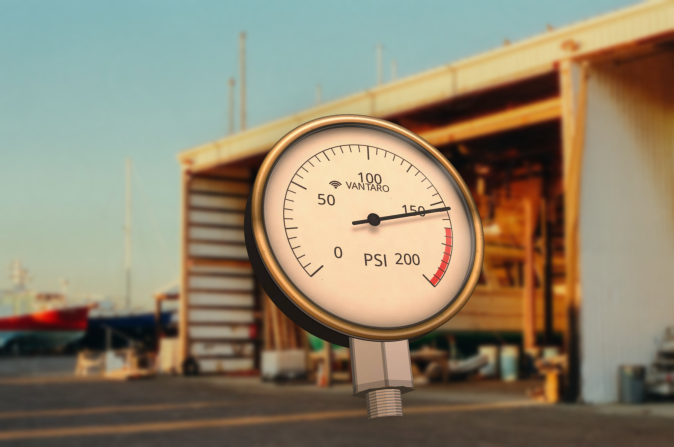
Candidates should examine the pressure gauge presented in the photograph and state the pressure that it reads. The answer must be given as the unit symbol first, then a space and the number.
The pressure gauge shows psi 155
